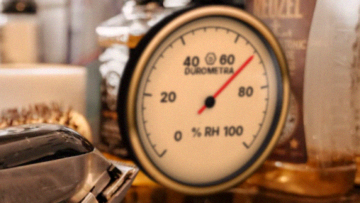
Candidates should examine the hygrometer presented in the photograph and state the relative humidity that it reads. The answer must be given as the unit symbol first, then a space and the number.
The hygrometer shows % 68
